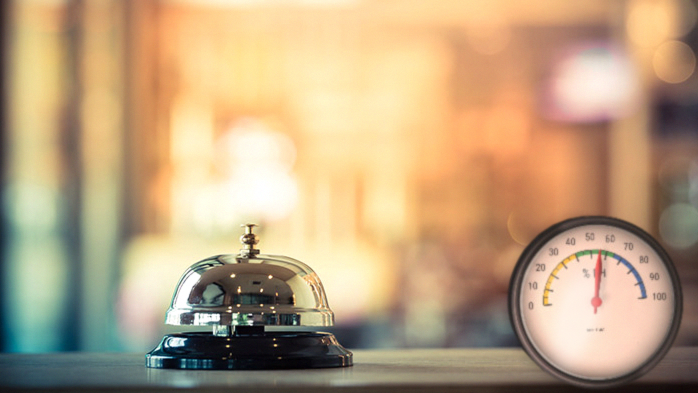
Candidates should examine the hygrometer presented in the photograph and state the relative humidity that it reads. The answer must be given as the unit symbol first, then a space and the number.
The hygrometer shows % 55
